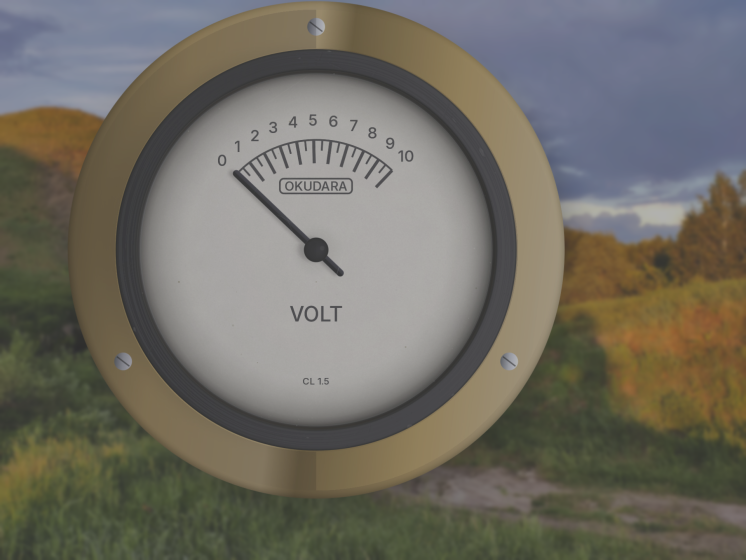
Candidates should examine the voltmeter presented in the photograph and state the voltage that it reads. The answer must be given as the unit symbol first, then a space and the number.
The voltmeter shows V 0
